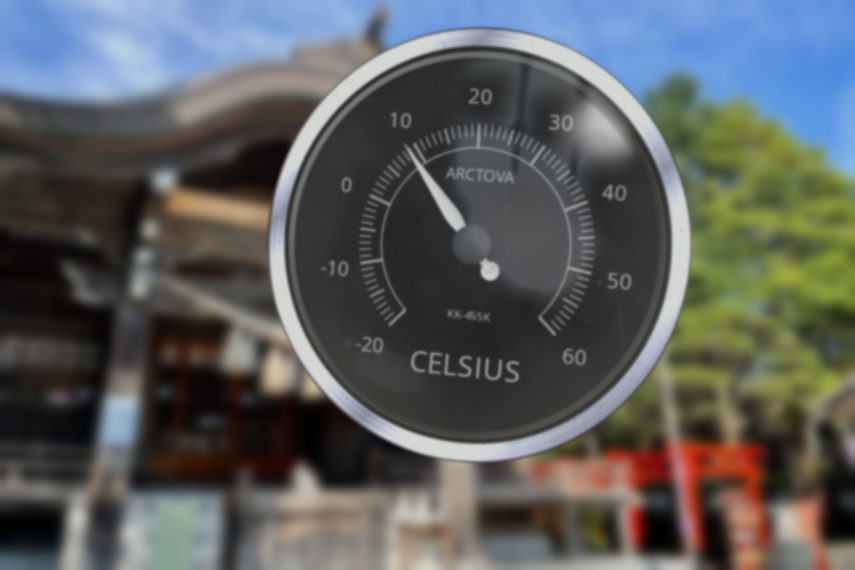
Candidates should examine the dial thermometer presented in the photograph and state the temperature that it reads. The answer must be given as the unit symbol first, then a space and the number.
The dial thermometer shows °C 9
